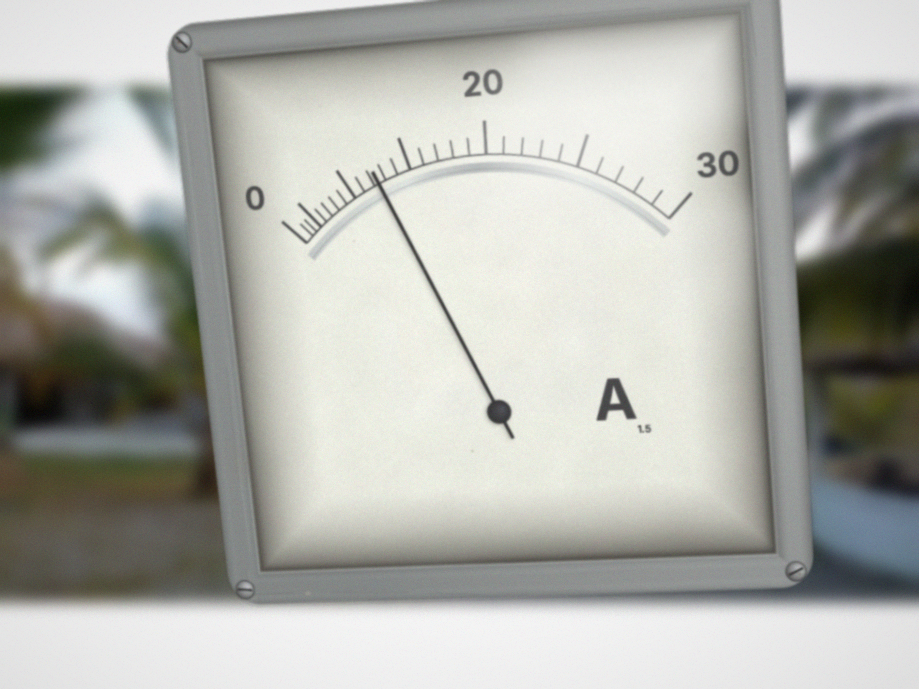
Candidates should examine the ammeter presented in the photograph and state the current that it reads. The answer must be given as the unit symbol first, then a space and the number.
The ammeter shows A 12.5
